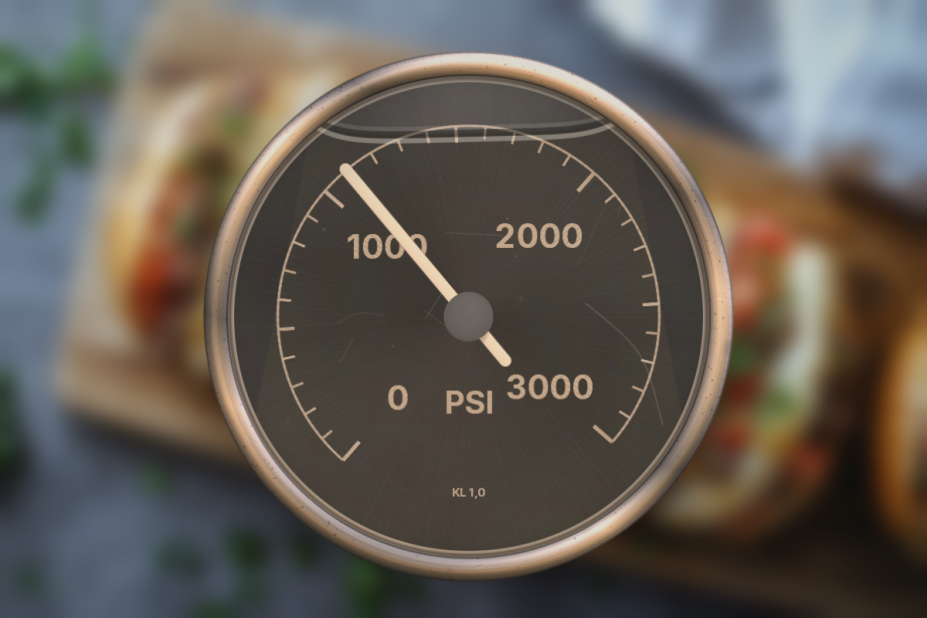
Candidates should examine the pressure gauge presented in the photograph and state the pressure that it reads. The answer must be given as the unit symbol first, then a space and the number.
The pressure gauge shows psi 1100
